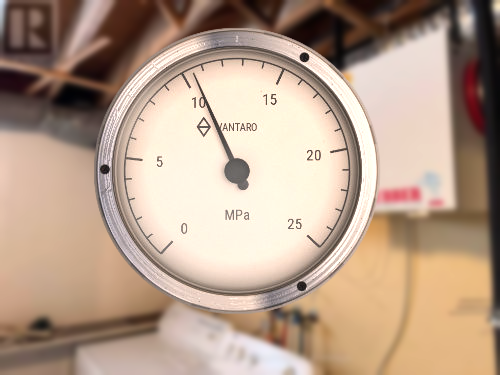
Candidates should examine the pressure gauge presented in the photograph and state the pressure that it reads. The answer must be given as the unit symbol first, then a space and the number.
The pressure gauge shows MPa 10.5
